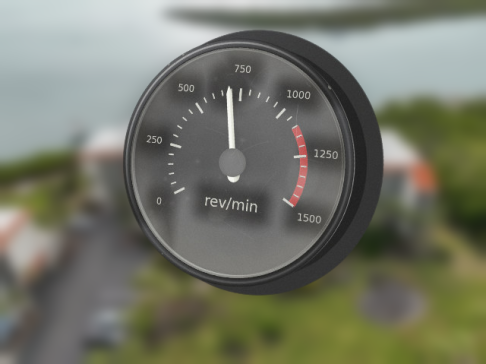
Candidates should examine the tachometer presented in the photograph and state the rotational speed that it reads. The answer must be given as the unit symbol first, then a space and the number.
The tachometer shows rpm 700
